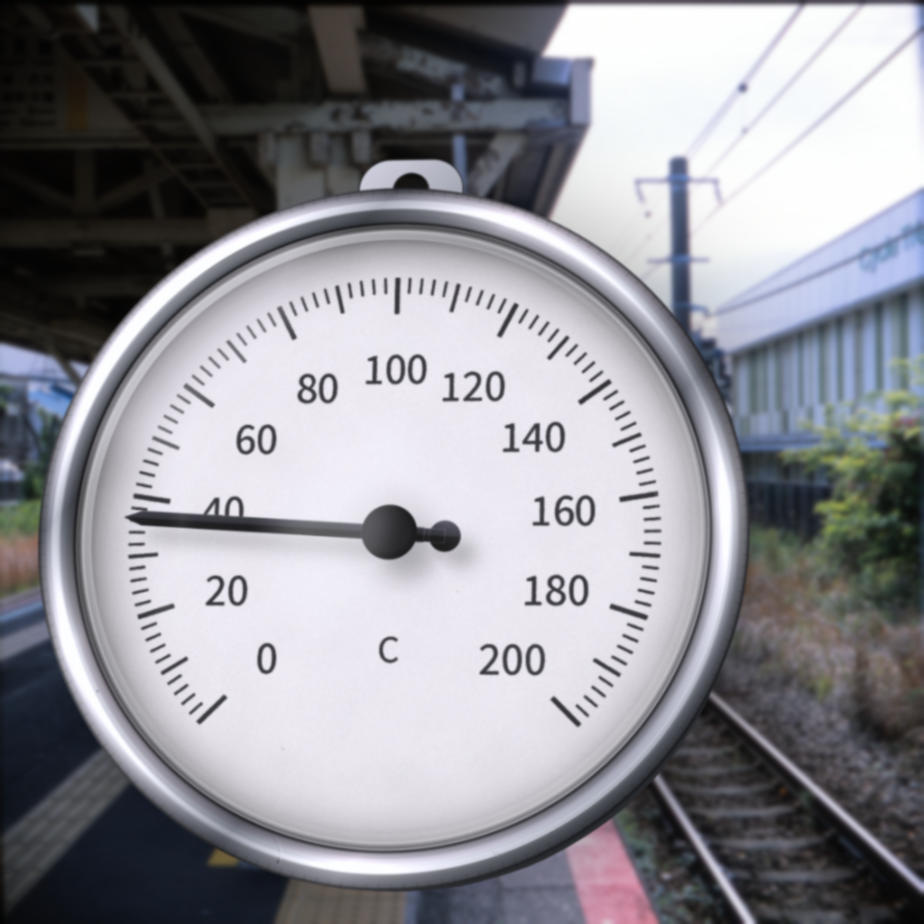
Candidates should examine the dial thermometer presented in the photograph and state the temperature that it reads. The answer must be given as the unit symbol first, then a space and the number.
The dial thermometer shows °C 36
